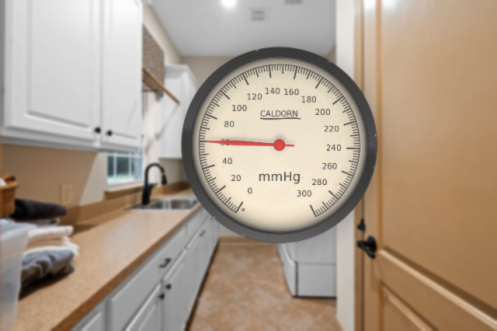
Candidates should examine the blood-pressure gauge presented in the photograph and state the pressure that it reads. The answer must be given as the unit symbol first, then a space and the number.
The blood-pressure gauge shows mmHg 60
